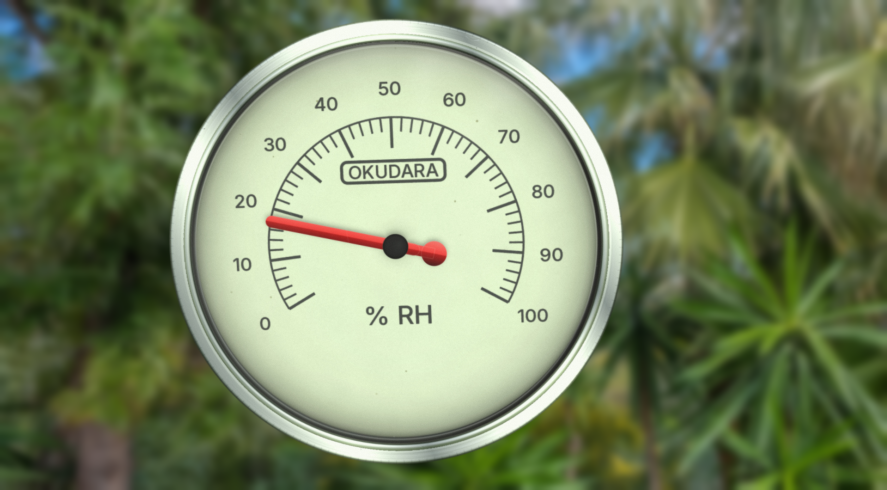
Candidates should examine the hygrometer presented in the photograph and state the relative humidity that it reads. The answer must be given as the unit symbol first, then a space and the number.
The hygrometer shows % 18
